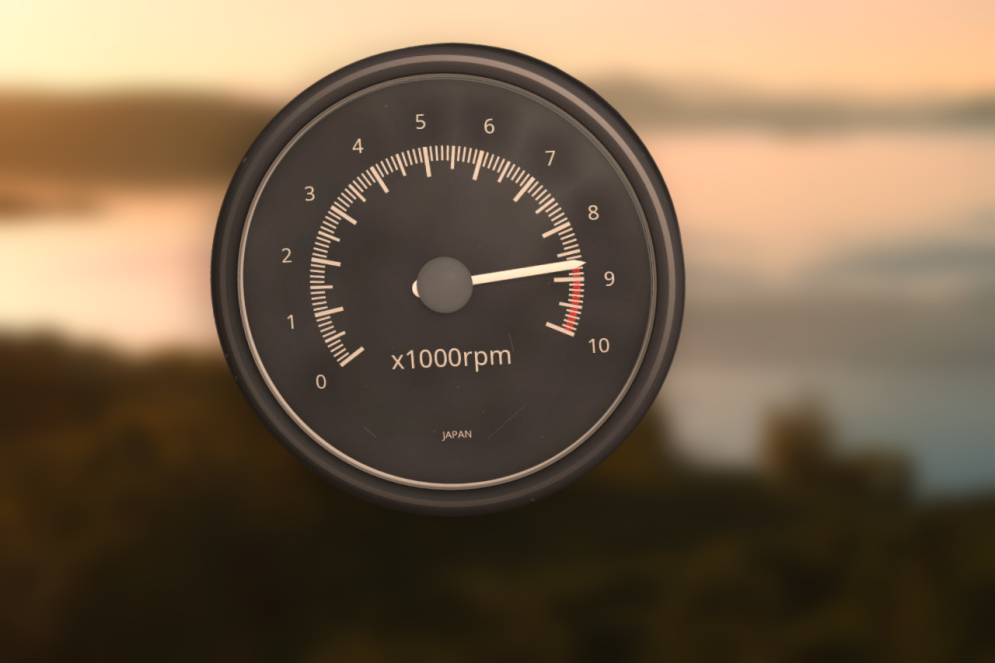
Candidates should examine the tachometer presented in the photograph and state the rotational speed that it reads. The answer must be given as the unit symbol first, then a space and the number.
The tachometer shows rpm 8700
